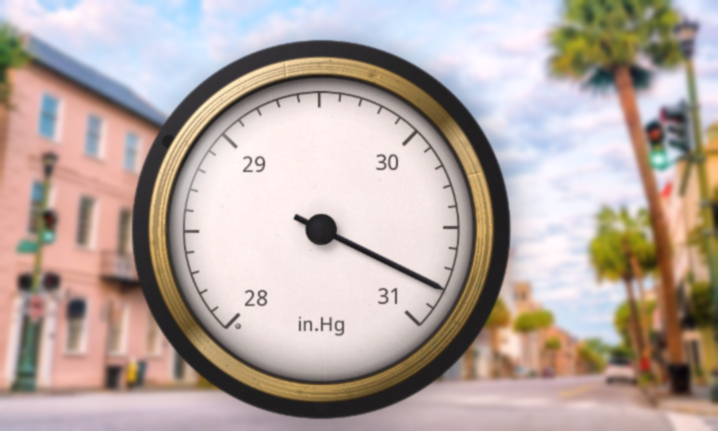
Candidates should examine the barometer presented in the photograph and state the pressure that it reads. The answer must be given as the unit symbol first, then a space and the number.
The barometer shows inHg 30.8
